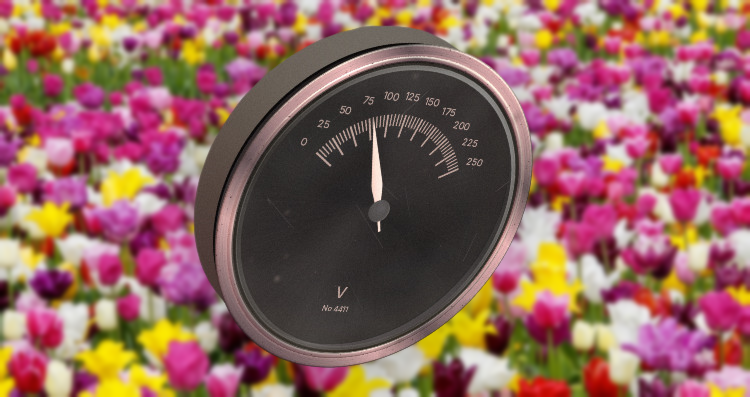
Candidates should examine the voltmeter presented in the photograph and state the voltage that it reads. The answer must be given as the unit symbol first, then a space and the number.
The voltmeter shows V 75
